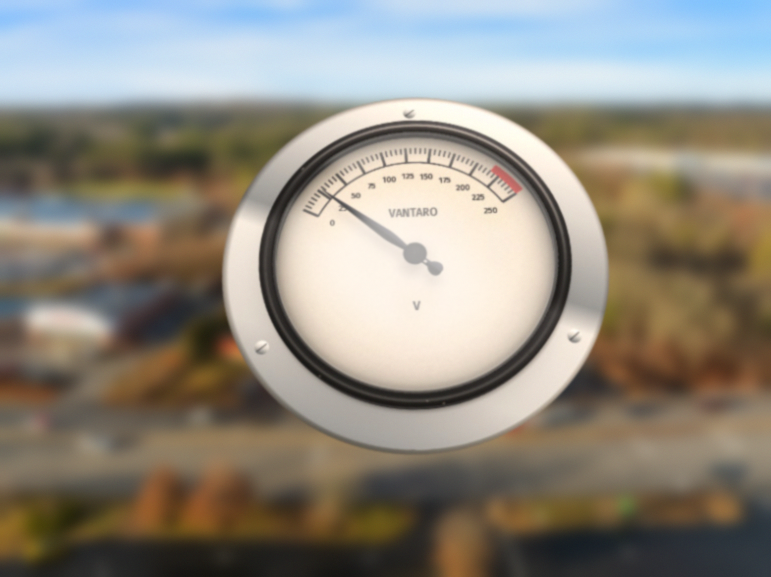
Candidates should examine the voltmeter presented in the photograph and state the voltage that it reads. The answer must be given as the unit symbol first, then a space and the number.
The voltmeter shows V 25
